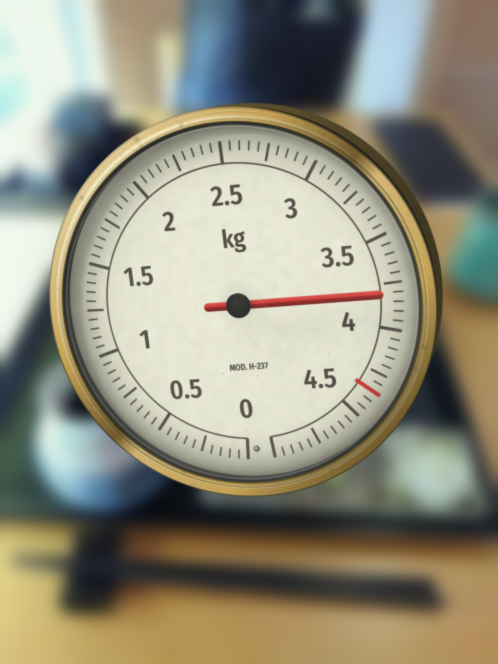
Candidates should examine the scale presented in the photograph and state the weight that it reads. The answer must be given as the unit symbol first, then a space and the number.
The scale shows kg 3.8
